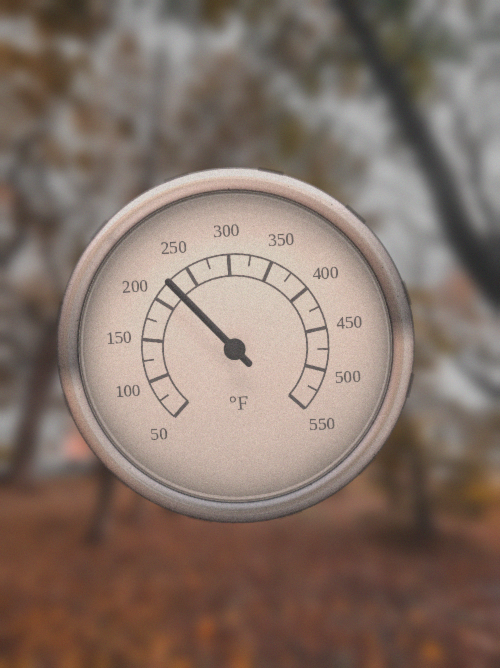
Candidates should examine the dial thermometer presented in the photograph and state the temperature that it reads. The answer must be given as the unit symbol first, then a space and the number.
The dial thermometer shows °F 225
